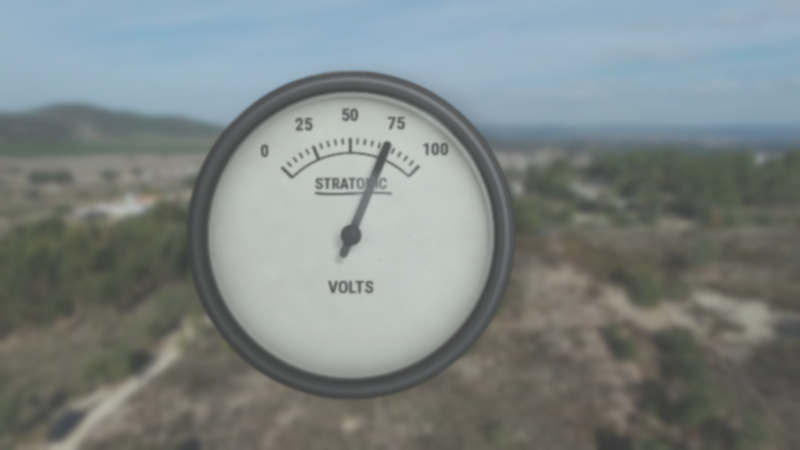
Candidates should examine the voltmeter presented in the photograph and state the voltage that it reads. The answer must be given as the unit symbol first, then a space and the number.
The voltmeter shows V 75
